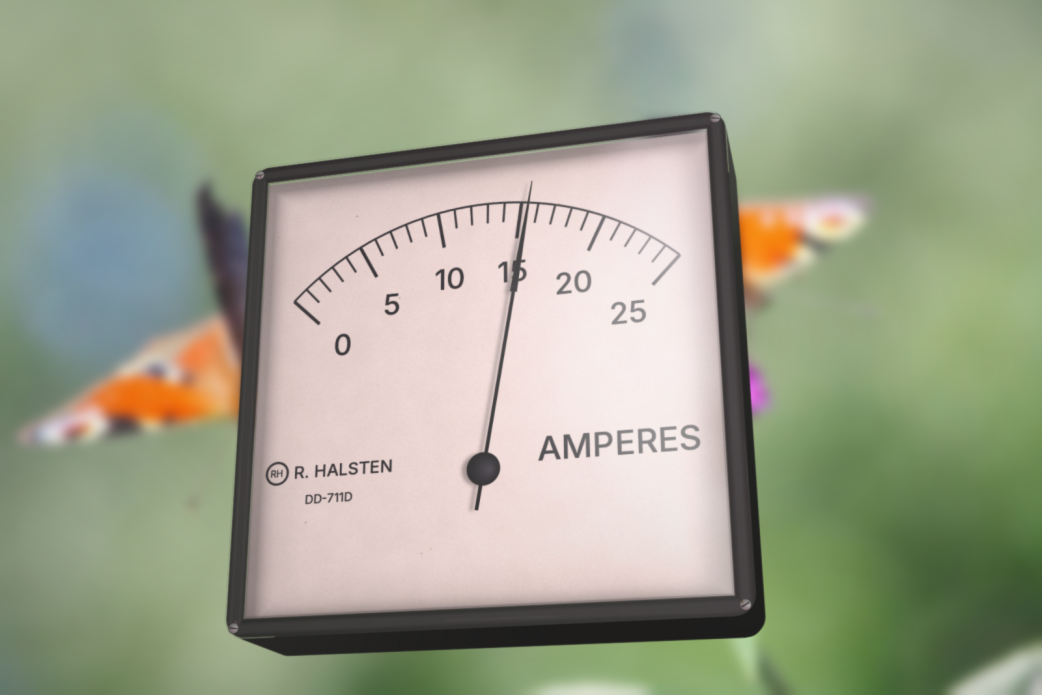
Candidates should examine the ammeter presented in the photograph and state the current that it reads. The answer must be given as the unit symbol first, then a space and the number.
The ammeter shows A 15.5
